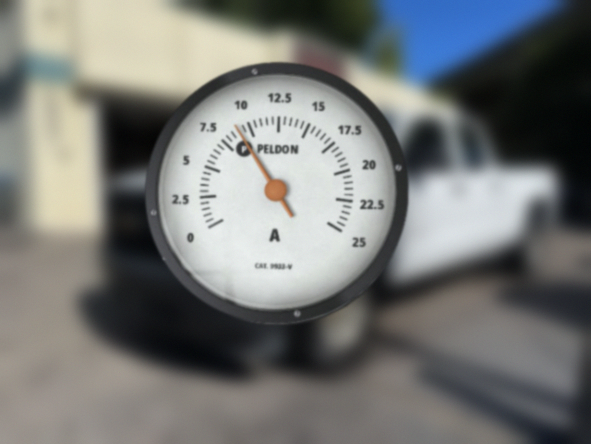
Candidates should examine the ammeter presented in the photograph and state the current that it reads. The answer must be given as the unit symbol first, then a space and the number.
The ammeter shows A 9
